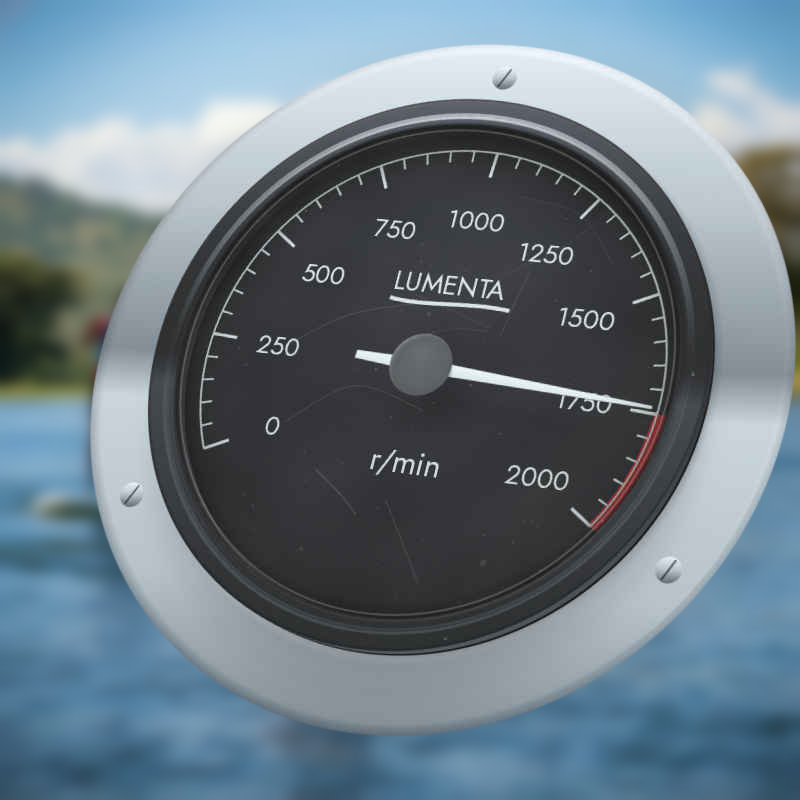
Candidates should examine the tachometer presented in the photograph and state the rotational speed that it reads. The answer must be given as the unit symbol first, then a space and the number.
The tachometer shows rpm 1750
